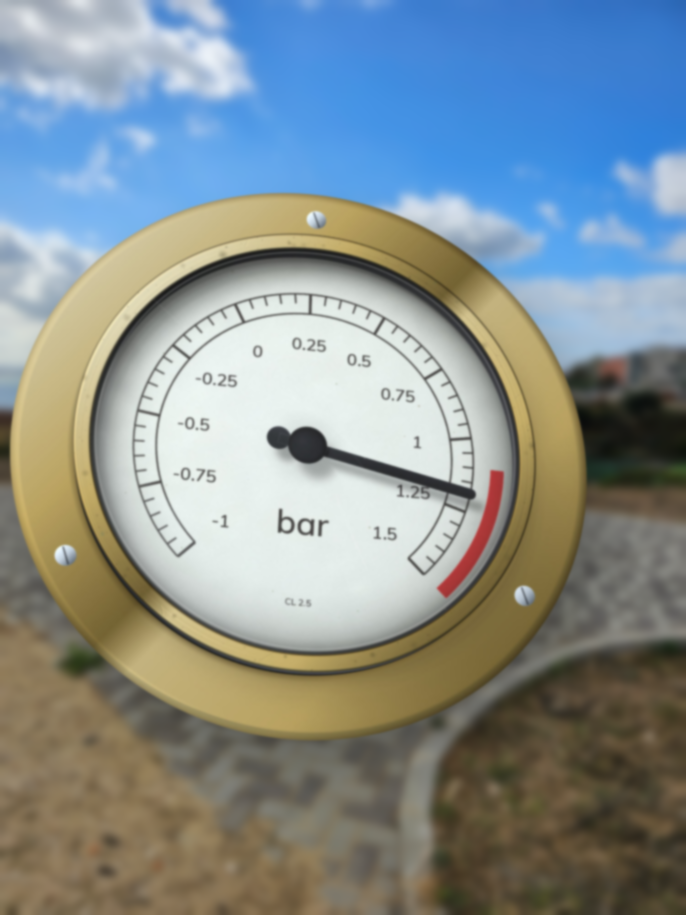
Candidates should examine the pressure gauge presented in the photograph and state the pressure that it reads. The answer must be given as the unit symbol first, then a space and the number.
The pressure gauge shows bar 1.2
